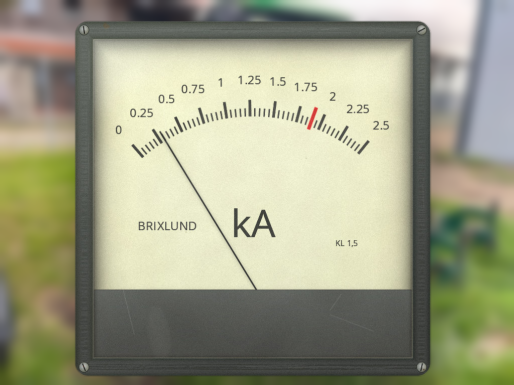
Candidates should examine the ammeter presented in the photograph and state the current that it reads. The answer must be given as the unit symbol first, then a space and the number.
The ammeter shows kA 0.3
